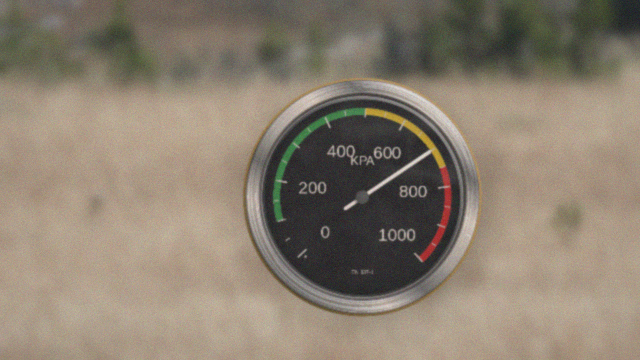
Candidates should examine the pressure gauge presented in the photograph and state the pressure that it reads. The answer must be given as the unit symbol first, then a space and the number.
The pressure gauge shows kPa 700
